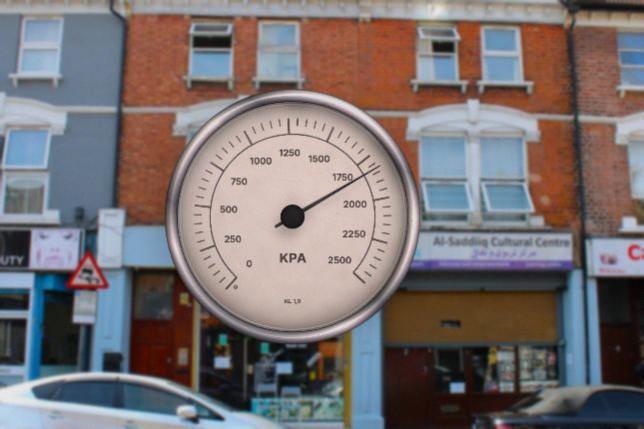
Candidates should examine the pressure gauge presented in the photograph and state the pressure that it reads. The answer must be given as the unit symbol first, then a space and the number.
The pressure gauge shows kPa 1825
